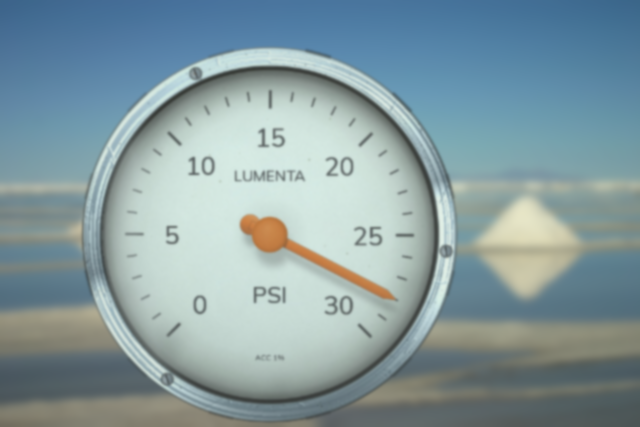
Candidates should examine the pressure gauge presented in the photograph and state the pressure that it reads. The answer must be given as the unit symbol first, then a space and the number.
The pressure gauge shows psi 28
